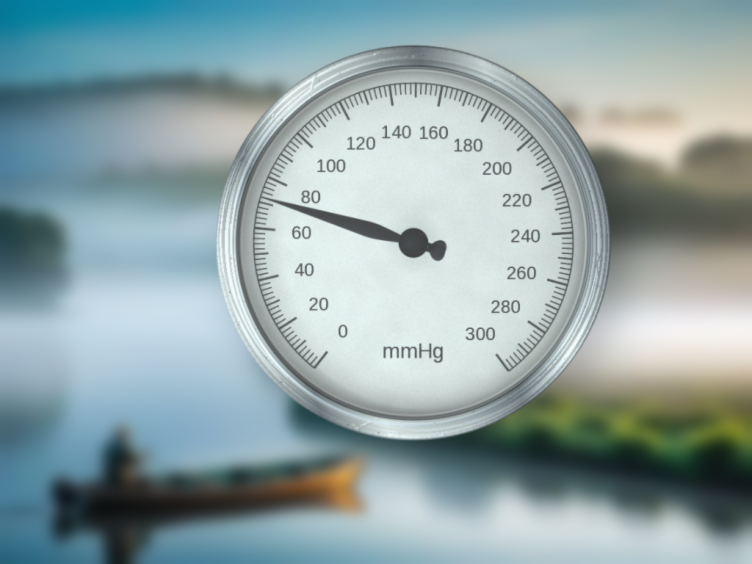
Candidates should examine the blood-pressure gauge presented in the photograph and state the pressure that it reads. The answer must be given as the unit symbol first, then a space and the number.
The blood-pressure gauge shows mmHg 72
